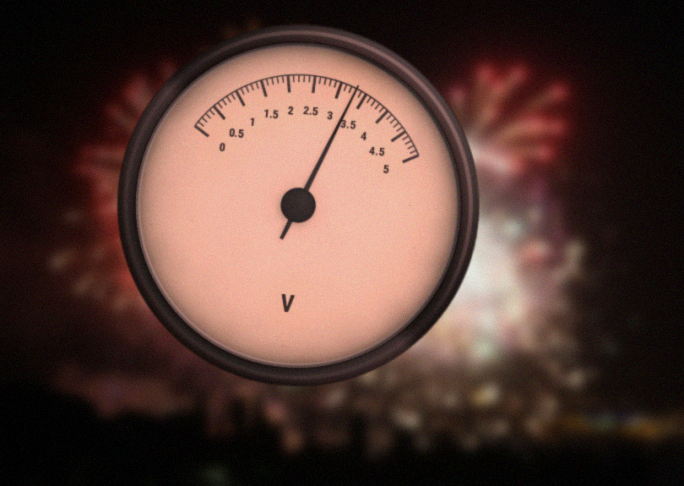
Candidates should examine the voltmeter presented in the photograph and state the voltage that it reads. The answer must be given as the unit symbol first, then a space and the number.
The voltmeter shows V 3.3
